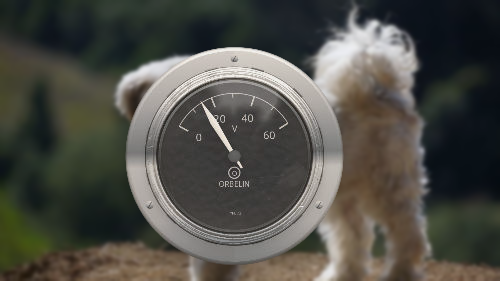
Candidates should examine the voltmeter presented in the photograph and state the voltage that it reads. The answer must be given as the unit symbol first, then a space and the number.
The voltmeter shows V 15
